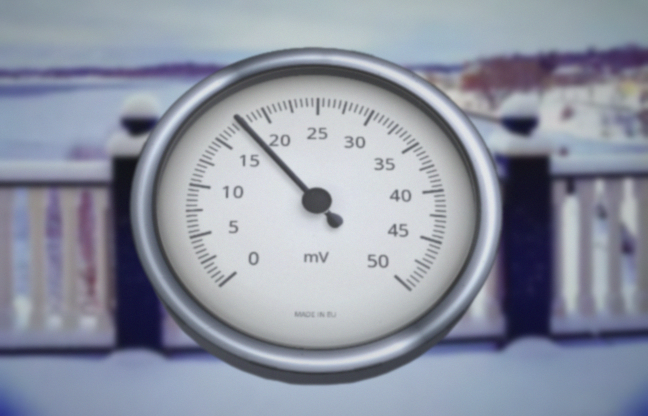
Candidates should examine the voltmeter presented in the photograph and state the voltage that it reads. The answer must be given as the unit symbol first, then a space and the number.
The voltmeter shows mV 17.5
